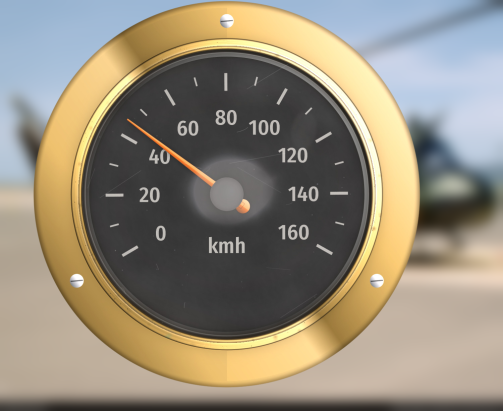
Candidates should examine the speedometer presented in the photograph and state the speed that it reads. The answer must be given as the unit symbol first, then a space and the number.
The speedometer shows km/h 45
